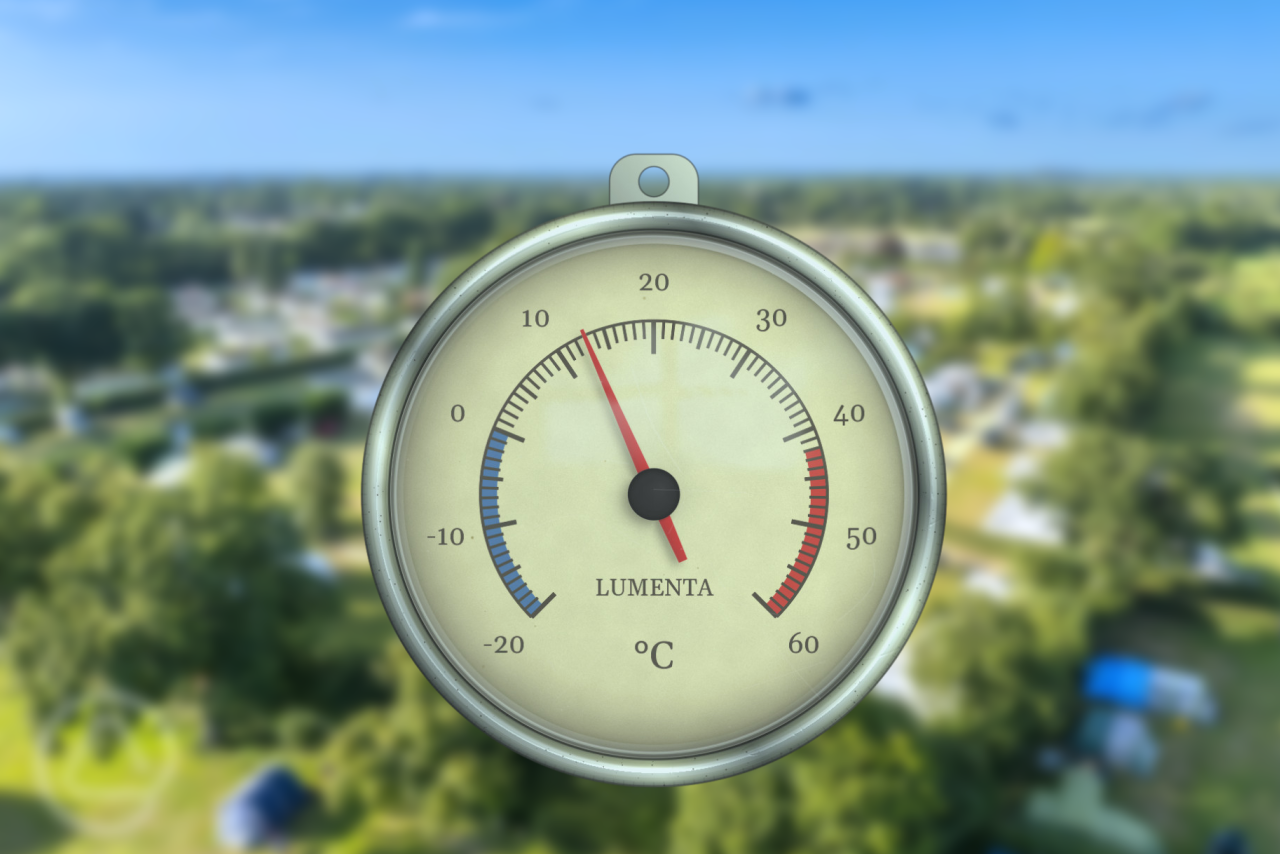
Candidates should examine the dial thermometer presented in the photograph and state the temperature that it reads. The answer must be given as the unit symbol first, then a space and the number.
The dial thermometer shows °C 13
